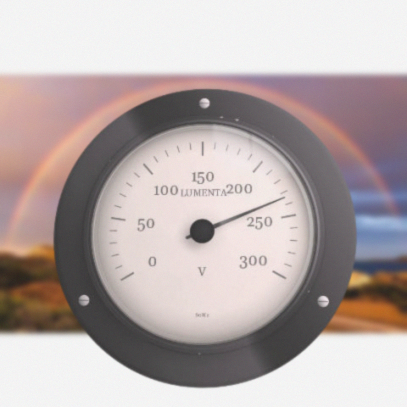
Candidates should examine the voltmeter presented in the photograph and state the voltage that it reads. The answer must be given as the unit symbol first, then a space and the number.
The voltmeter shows V 235
